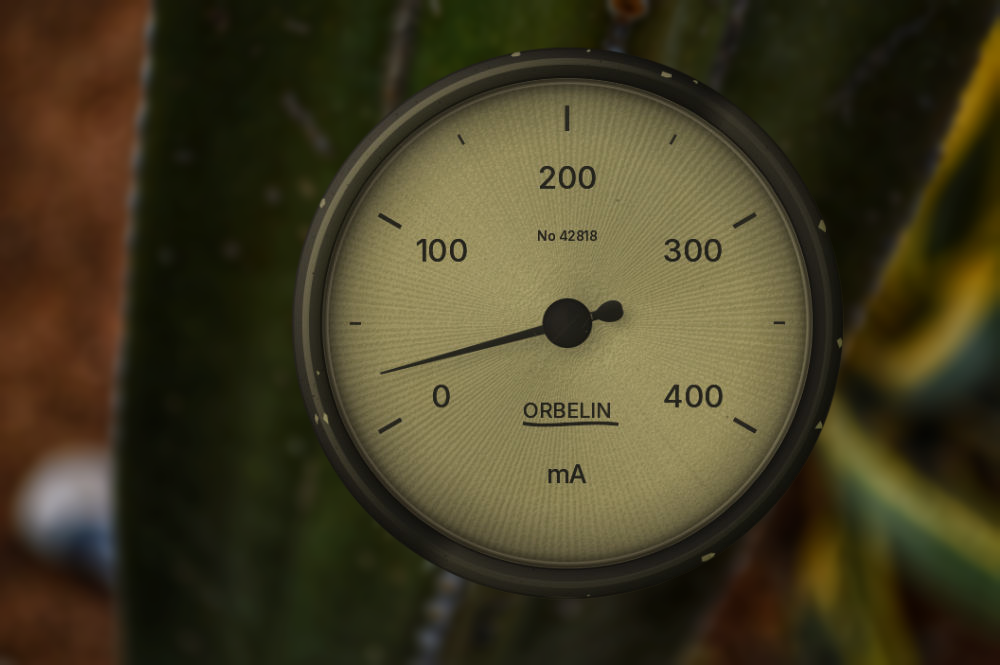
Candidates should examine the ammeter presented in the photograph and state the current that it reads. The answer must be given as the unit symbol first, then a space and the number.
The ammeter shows mA 25
